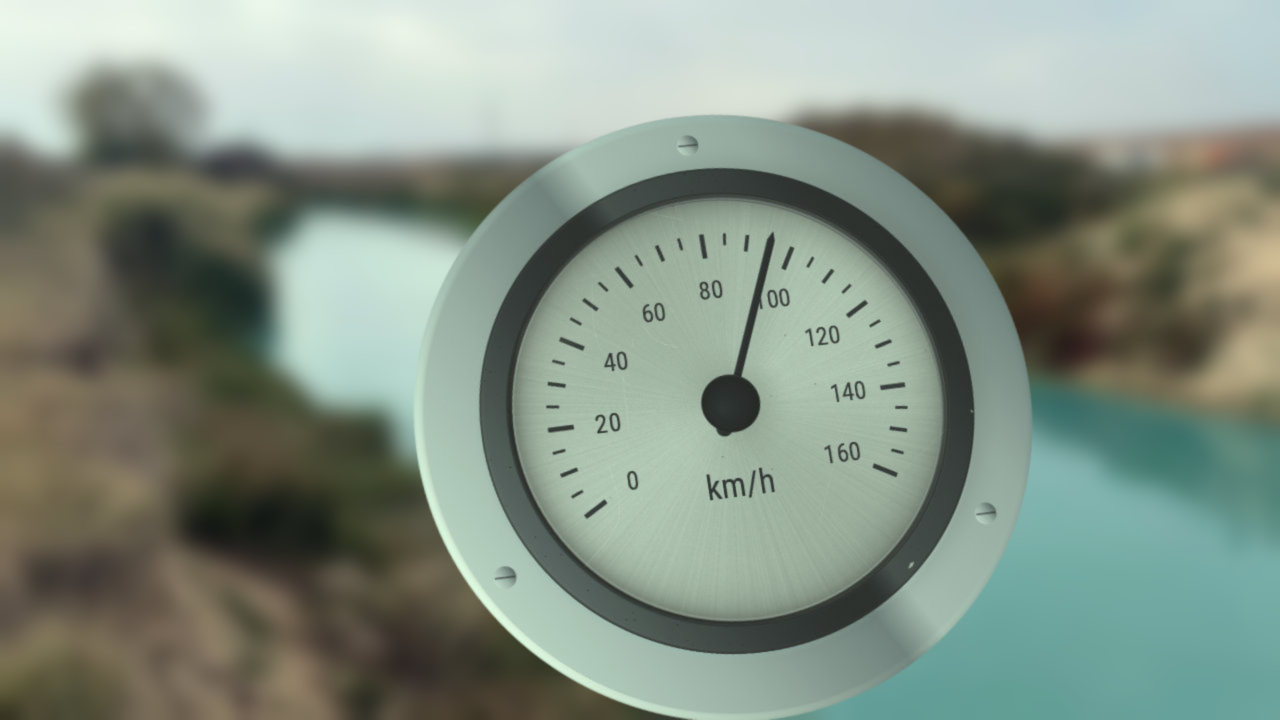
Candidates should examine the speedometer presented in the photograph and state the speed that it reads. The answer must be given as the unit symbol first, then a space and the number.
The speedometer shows km/h 95
